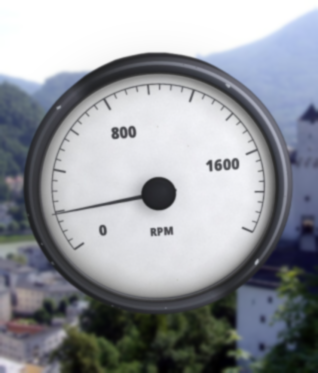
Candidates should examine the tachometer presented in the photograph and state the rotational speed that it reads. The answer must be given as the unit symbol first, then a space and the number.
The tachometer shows rpm 200
